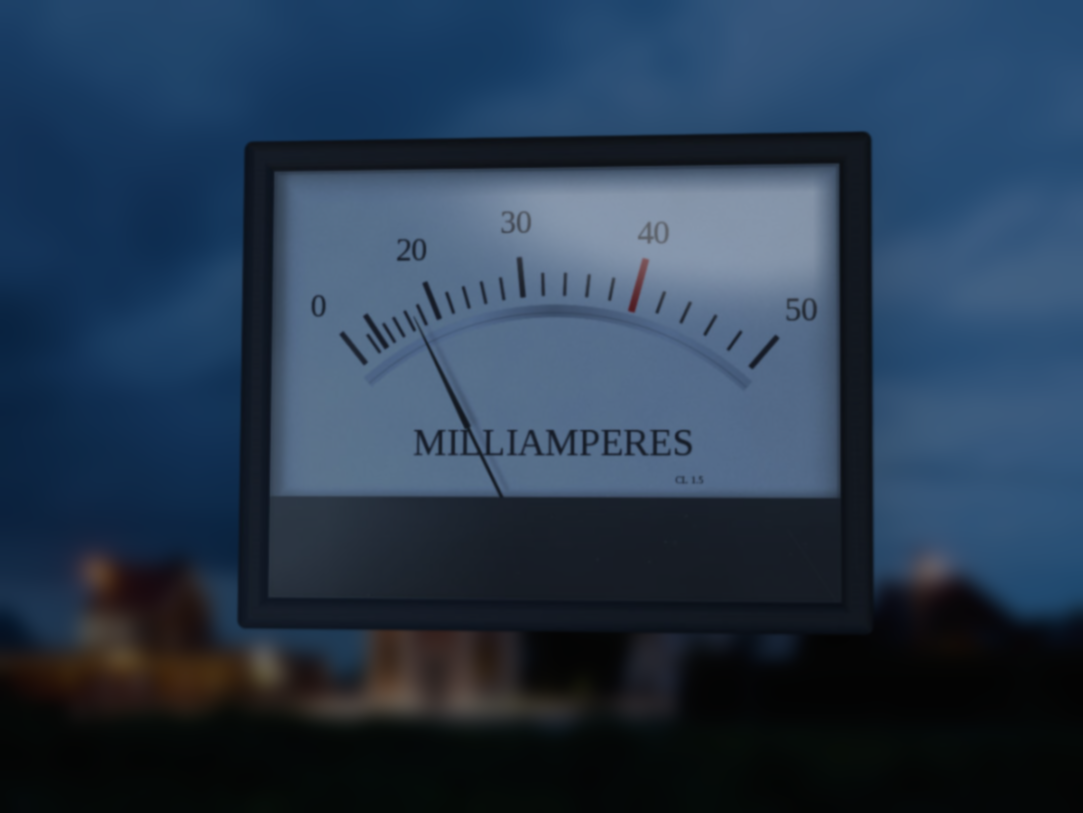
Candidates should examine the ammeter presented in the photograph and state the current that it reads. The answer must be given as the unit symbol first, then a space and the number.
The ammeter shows mA 17
